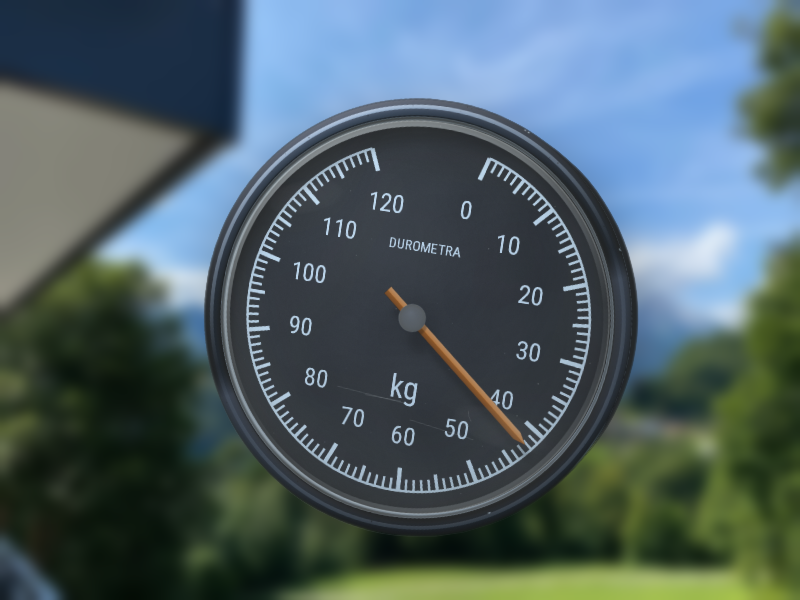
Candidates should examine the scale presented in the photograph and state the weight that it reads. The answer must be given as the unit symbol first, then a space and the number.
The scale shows kg 42
